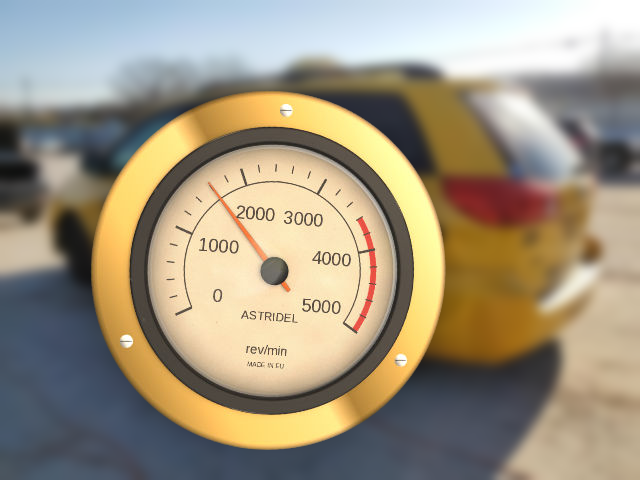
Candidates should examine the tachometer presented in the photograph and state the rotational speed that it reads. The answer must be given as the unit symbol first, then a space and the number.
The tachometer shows rpm 1600
